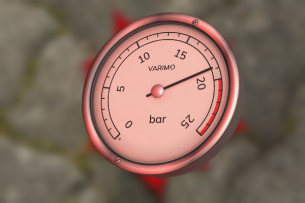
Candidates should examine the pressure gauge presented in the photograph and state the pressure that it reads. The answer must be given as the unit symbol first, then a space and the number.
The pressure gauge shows bar 19
